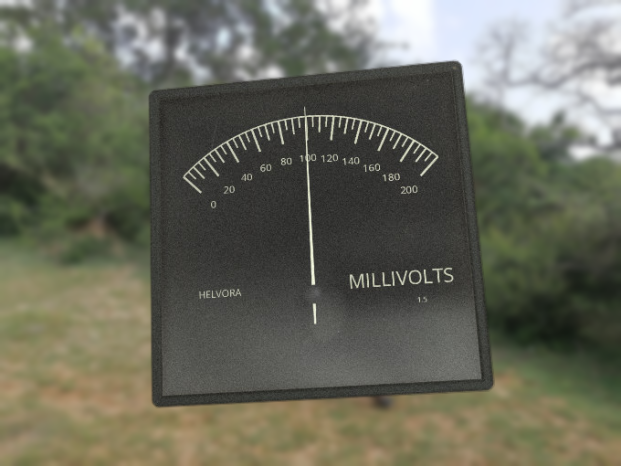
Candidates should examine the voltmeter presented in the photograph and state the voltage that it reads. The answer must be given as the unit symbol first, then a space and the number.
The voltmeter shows mV 100
